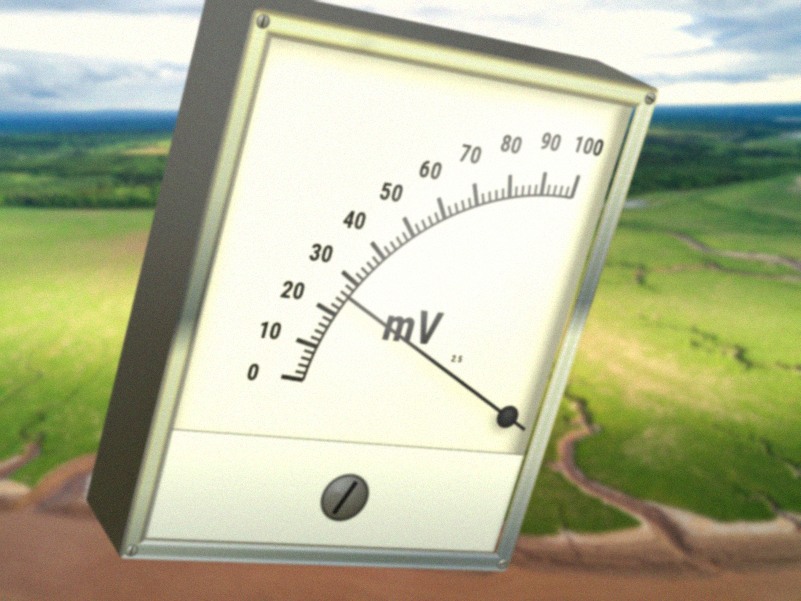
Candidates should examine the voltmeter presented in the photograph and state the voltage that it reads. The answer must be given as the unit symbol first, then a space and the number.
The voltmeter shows mV 26
